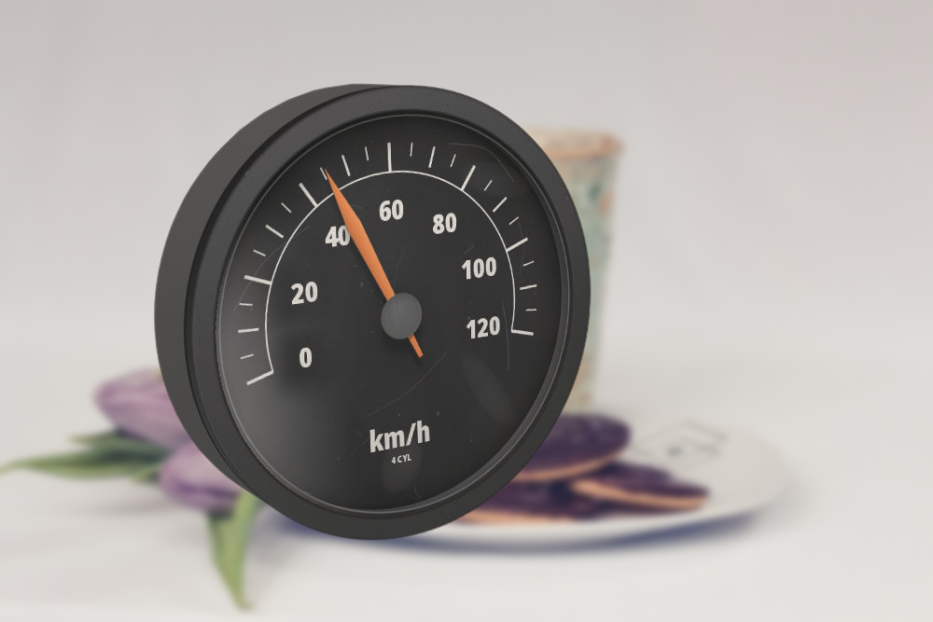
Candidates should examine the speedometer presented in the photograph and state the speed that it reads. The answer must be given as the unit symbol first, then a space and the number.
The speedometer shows km/h 45
